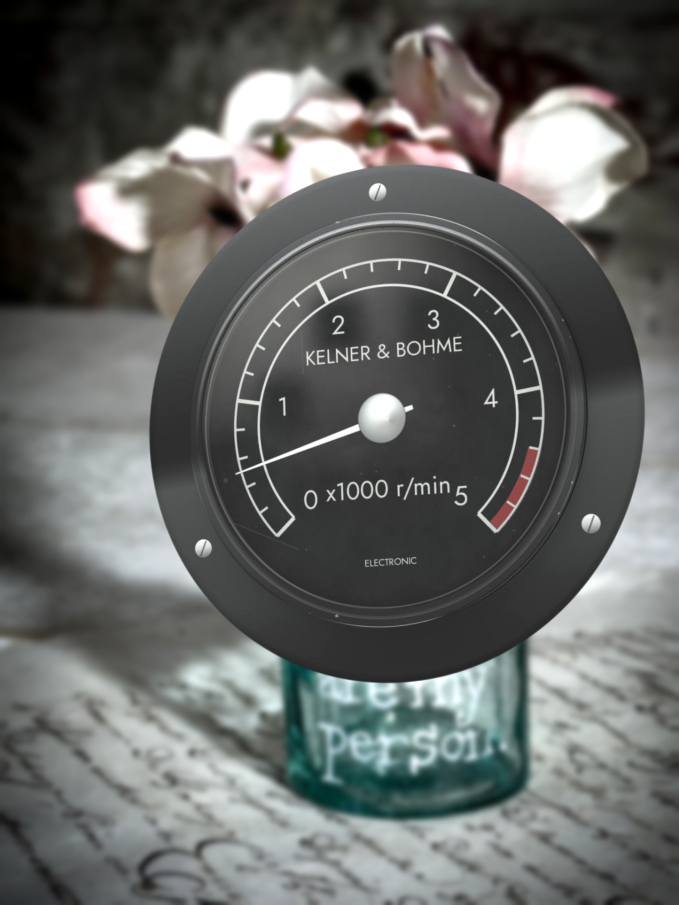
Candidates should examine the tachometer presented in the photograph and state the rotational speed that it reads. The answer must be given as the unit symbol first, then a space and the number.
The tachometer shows rpm 500
